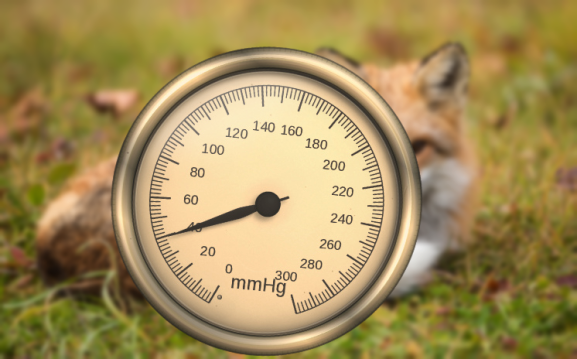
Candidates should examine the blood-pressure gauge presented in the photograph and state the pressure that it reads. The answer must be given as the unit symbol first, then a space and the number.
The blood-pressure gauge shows mmHg 40
